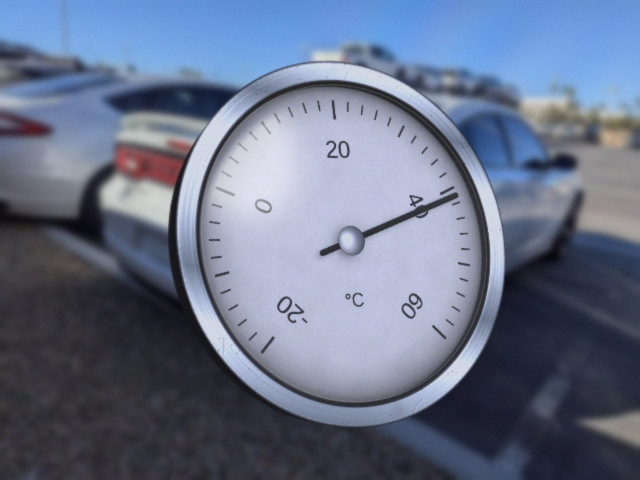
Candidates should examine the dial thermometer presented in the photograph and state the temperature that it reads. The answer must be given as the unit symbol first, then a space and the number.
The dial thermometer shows °C 41
